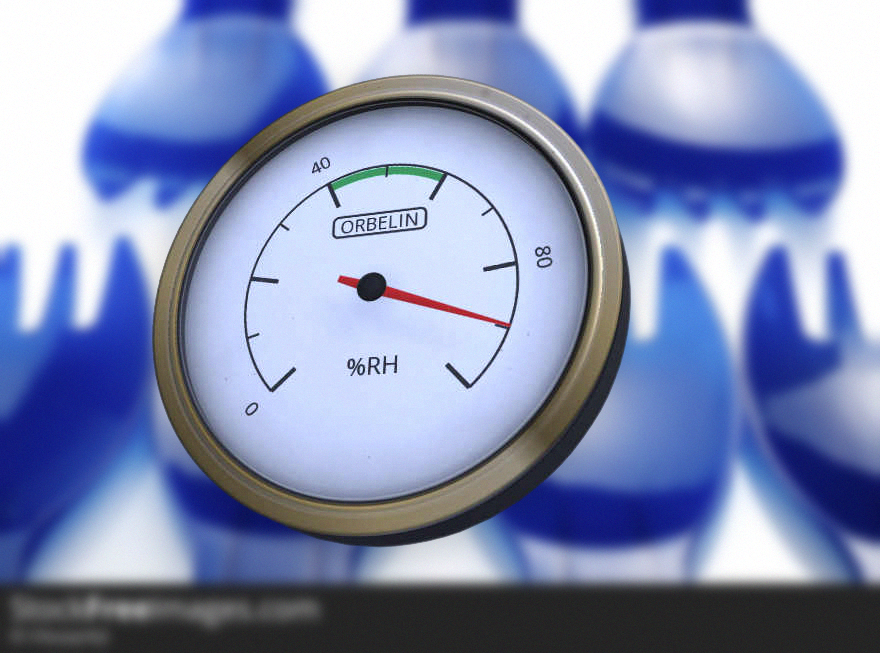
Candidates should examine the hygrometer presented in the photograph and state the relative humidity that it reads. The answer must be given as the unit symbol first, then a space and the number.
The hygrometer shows % 90
